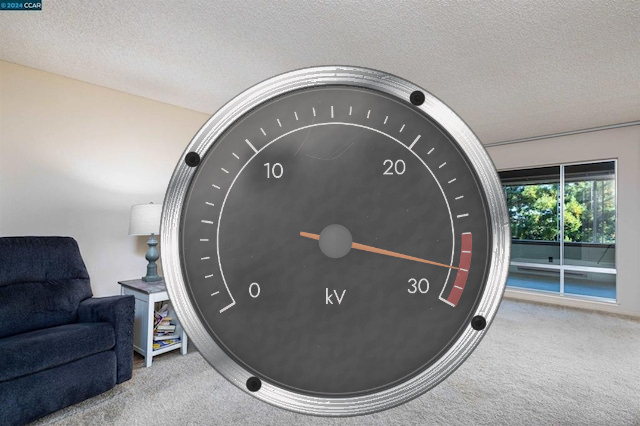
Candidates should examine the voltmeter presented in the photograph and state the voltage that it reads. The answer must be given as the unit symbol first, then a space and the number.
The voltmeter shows kV 28
